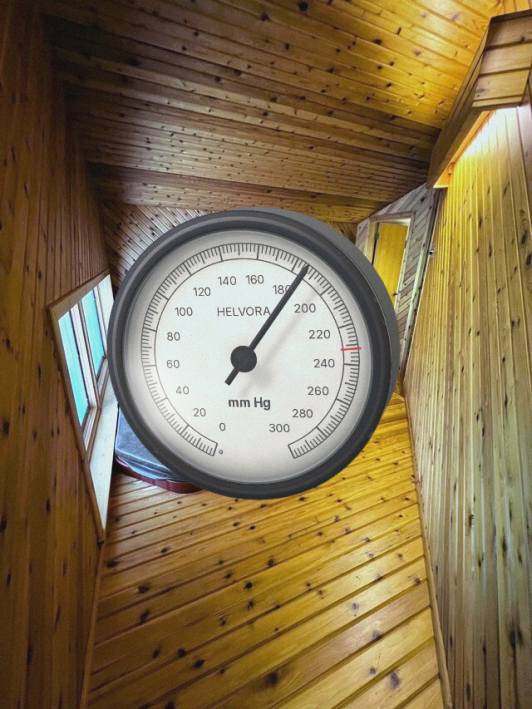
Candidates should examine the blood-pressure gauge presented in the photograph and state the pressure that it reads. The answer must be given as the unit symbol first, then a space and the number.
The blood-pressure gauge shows mmHg 186
